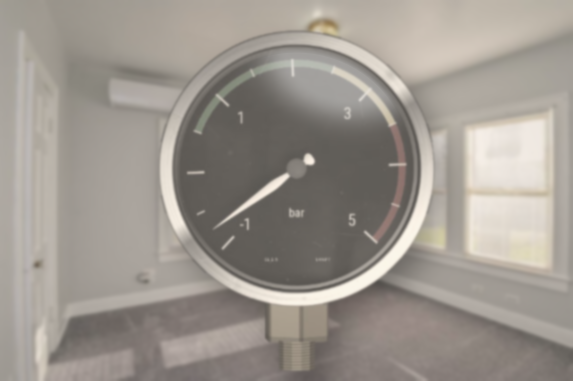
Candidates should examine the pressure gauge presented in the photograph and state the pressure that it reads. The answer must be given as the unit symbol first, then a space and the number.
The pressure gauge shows bar -0.75
